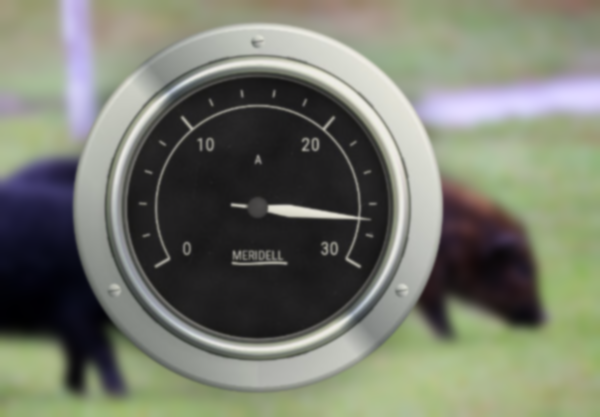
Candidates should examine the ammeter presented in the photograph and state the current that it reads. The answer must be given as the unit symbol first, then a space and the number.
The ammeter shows A 27
